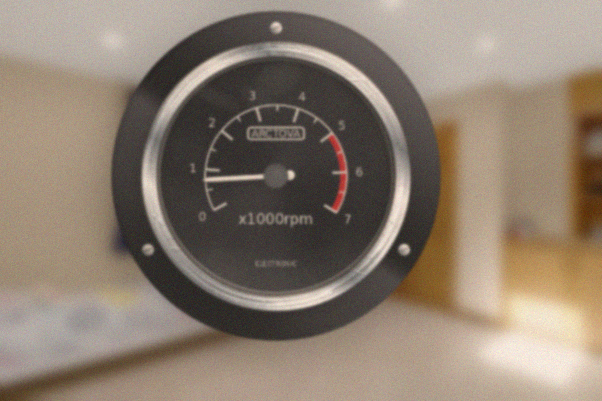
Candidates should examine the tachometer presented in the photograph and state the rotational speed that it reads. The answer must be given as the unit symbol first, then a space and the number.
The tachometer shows rpm 750
